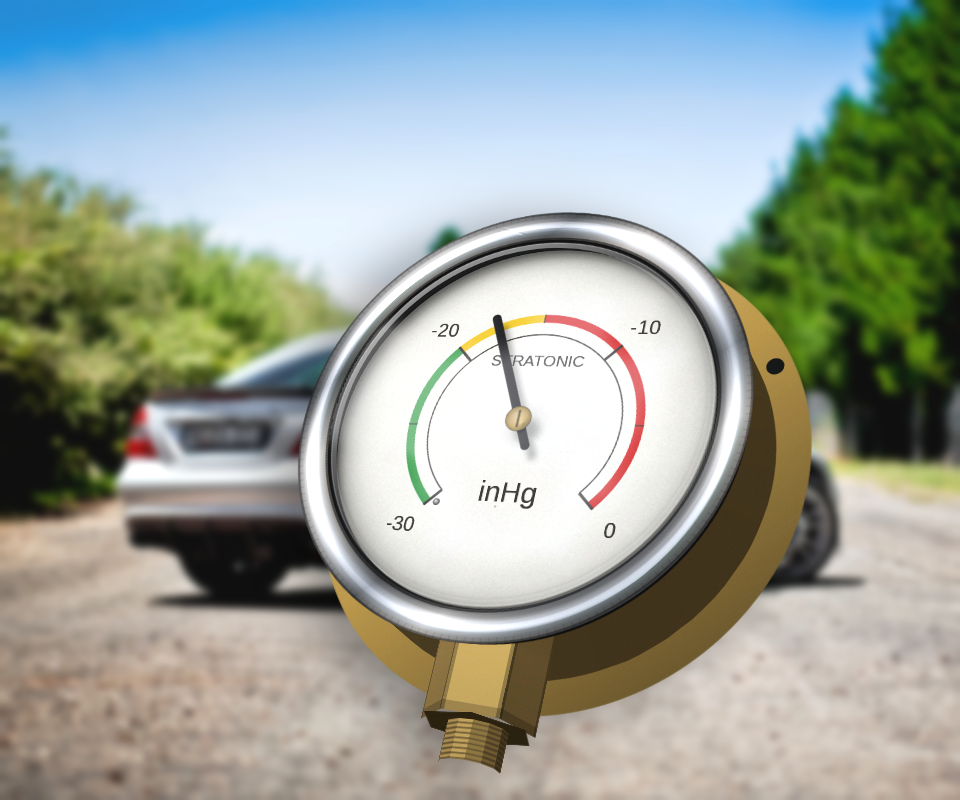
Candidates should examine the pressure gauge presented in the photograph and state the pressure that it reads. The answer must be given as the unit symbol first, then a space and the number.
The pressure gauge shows inHg -17.5
